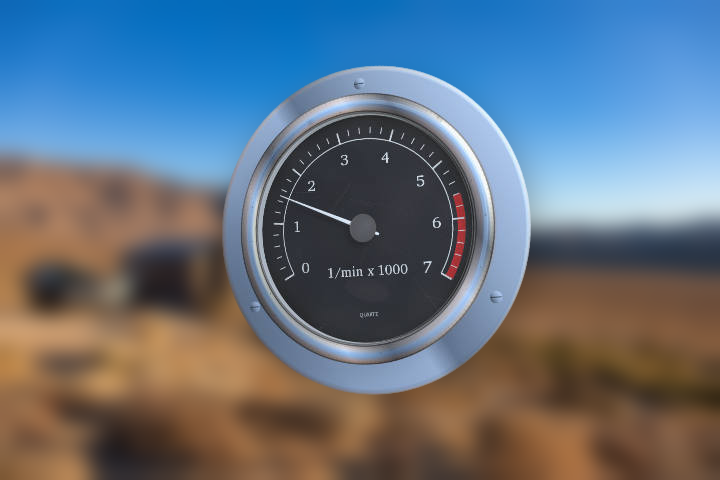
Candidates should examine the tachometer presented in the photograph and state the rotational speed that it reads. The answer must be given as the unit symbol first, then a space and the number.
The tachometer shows rpm 1500
